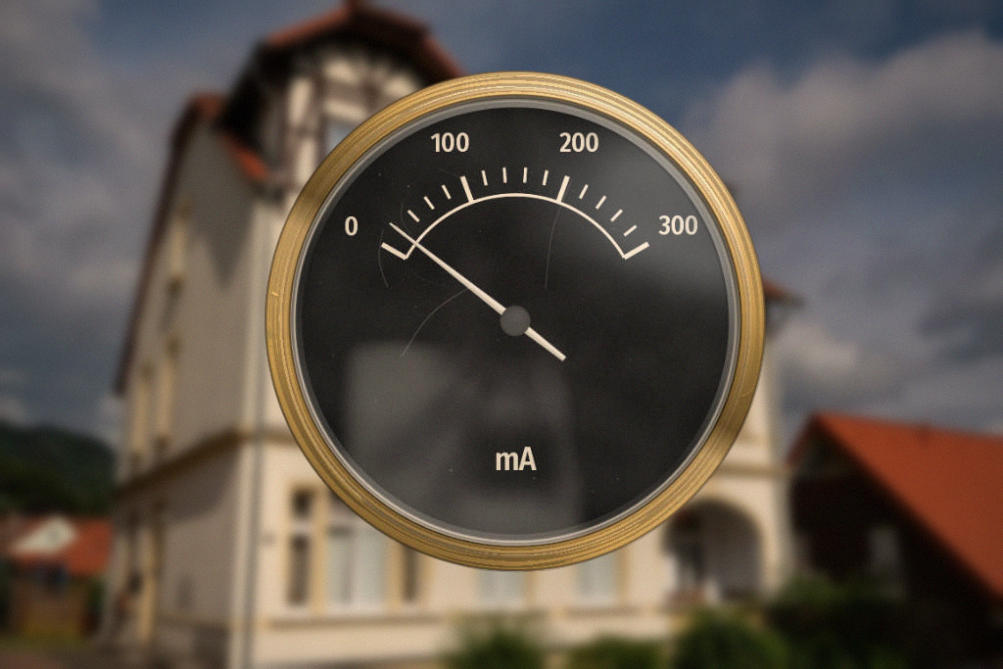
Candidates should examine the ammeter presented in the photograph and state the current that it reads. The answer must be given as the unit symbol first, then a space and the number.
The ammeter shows mA 20
